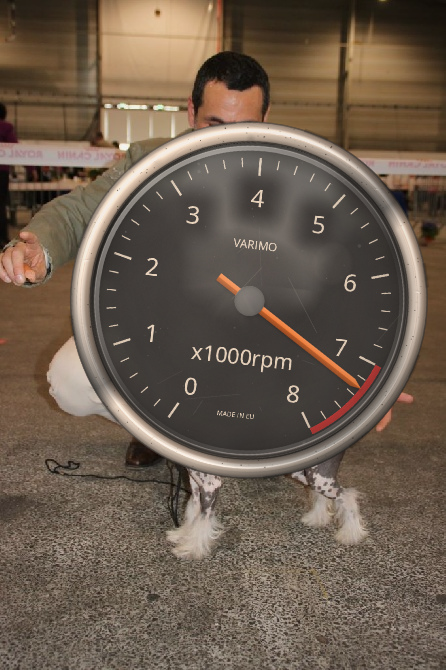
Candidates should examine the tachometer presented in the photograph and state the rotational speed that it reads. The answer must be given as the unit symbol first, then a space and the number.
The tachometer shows rpm 7300
